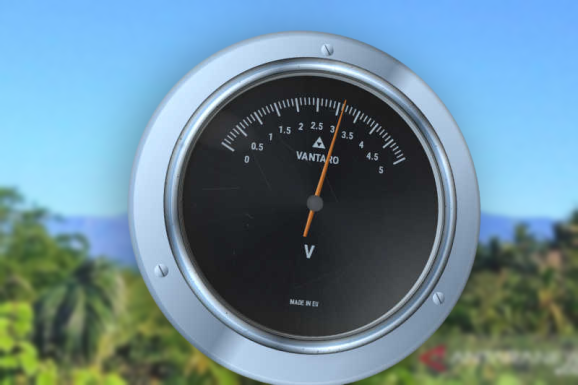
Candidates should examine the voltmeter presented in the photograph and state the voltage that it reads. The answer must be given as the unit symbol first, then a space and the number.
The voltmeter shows V 3.1
